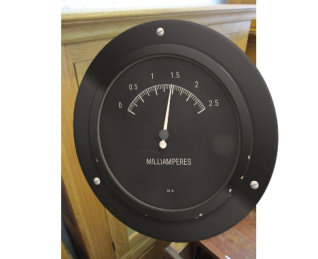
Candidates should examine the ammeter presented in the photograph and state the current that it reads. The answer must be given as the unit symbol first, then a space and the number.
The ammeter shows mA 1.5
